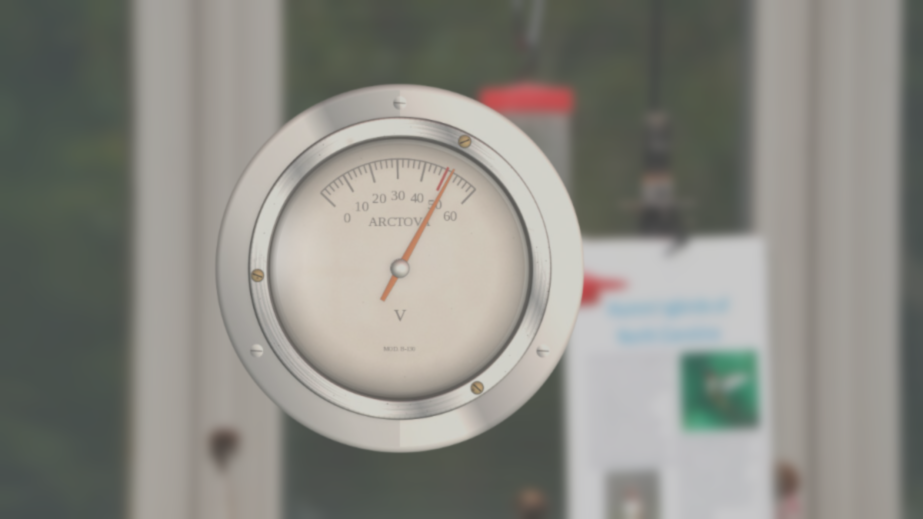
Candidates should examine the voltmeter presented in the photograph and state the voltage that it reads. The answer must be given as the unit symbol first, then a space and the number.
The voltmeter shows V 50
